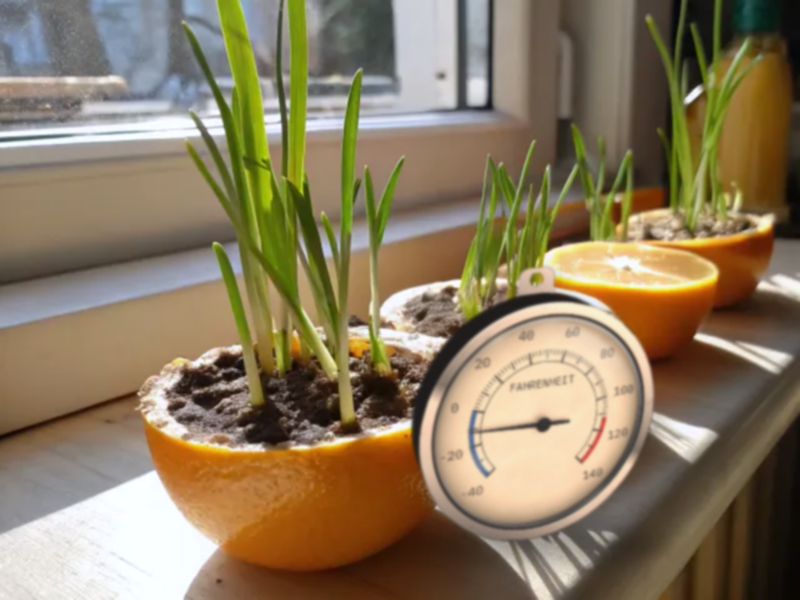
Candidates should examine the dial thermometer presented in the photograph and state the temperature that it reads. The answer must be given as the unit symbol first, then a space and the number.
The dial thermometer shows °F -10
